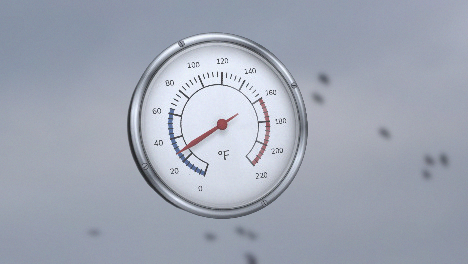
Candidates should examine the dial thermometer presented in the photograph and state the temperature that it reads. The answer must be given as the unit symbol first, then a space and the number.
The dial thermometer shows °F 28
